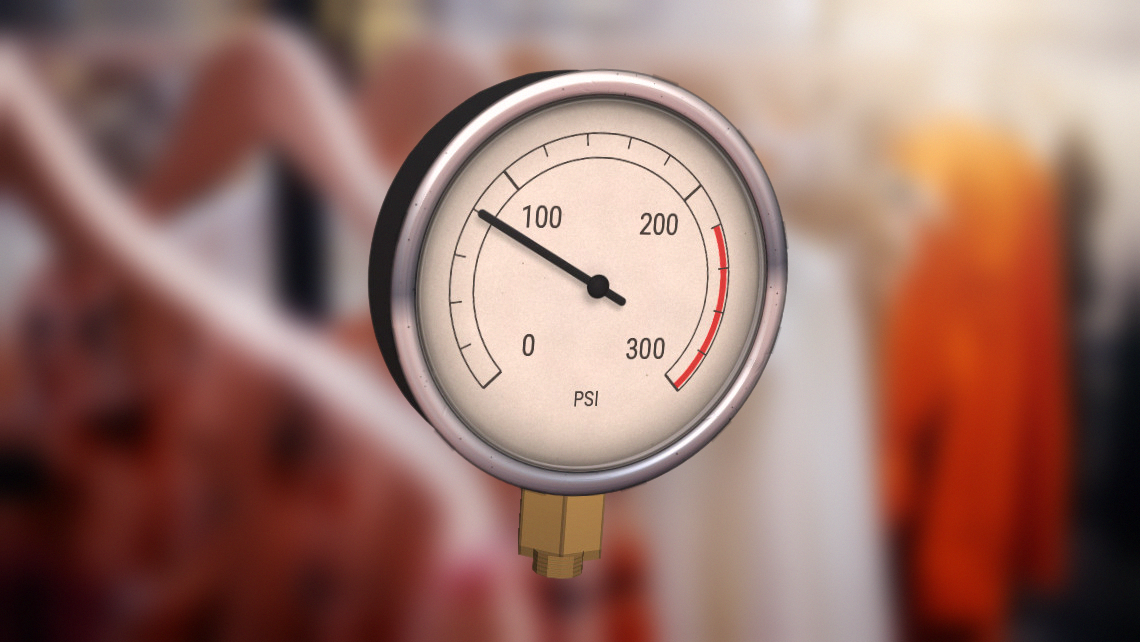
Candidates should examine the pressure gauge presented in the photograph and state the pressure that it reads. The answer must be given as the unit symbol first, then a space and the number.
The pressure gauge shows psi 80
